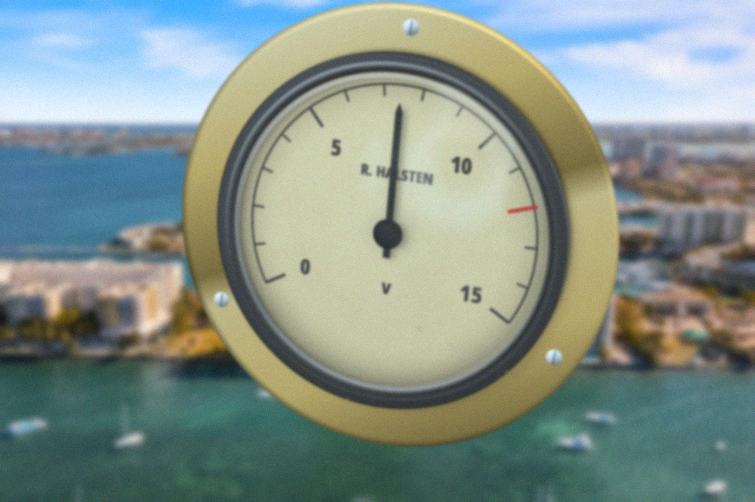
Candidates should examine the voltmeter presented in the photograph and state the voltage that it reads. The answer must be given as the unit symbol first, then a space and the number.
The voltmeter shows V 7.5
